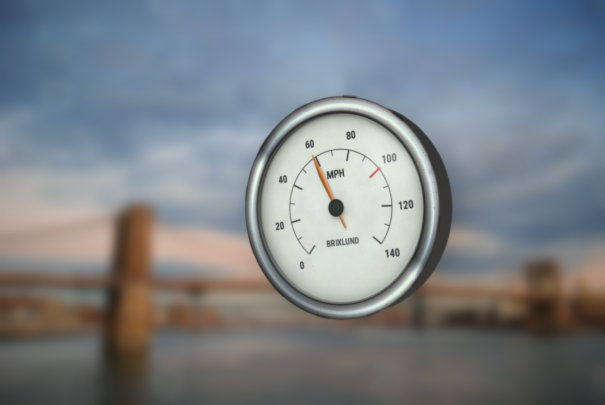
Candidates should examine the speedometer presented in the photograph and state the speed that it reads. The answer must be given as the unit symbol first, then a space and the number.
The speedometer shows mph 60
